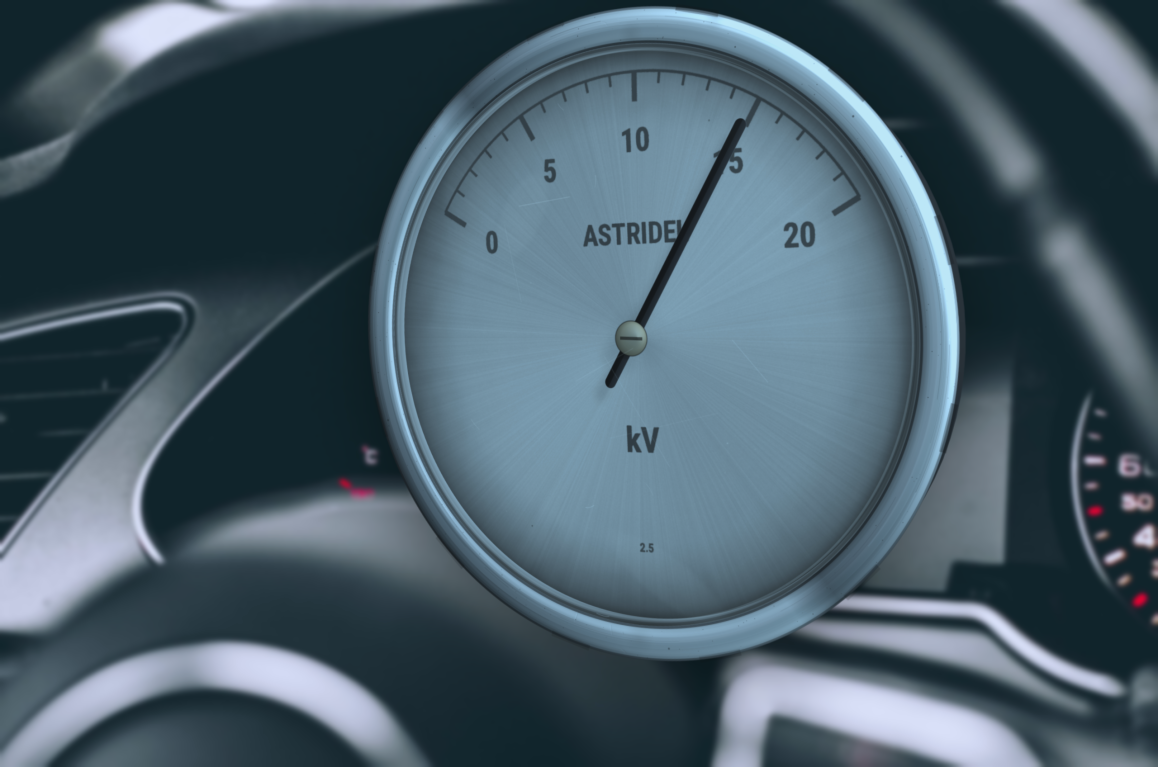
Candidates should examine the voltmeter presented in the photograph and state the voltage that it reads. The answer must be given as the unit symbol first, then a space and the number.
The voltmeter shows kV 15
